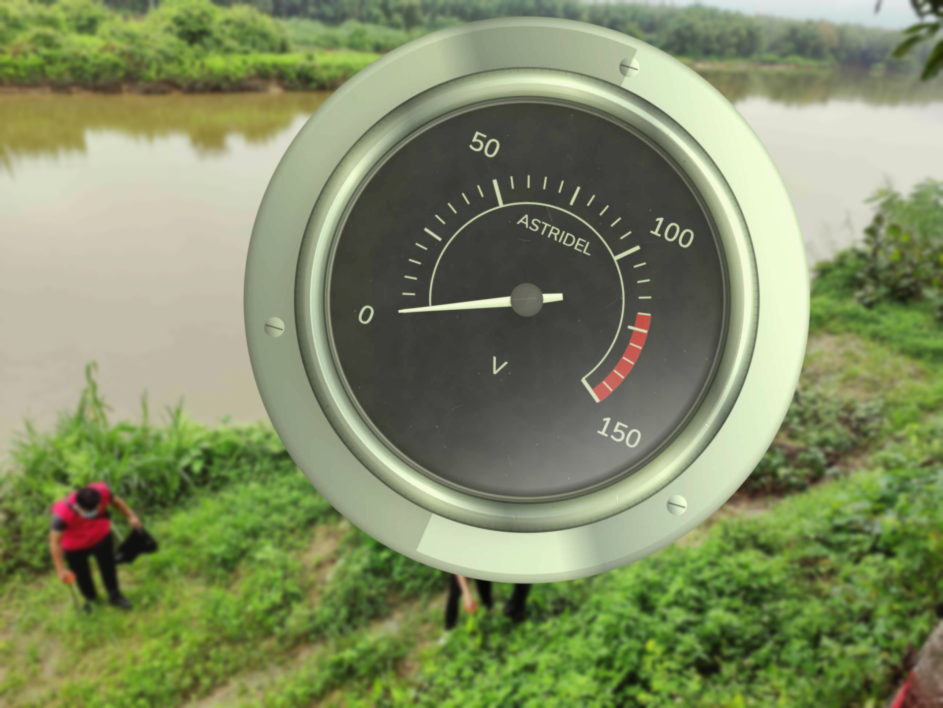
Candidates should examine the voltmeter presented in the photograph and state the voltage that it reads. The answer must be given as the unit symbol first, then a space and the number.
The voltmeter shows V 0
